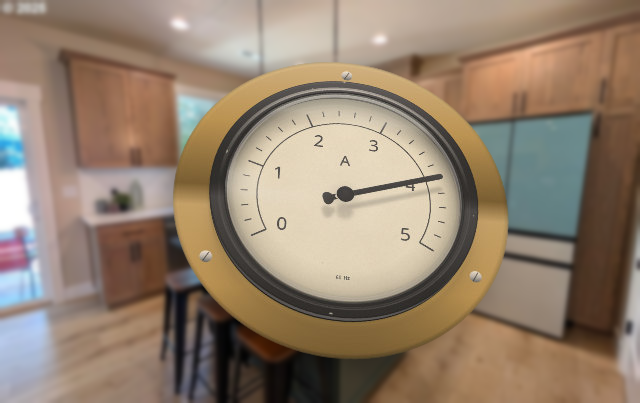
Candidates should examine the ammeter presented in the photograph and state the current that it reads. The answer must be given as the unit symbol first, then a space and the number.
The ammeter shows A 4
